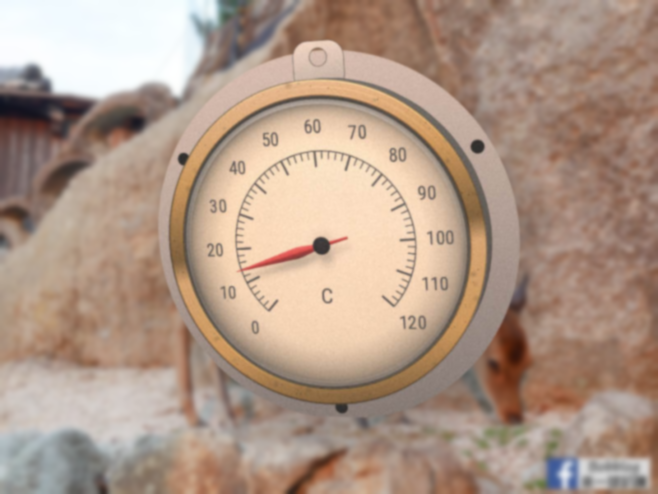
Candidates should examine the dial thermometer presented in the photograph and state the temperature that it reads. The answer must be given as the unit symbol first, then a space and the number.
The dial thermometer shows °C 14
